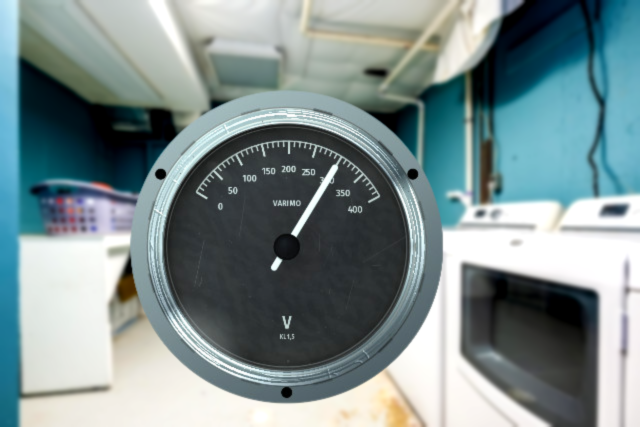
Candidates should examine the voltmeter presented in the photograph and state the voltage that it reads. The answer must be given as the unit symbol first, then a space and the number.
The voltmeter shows V 300
